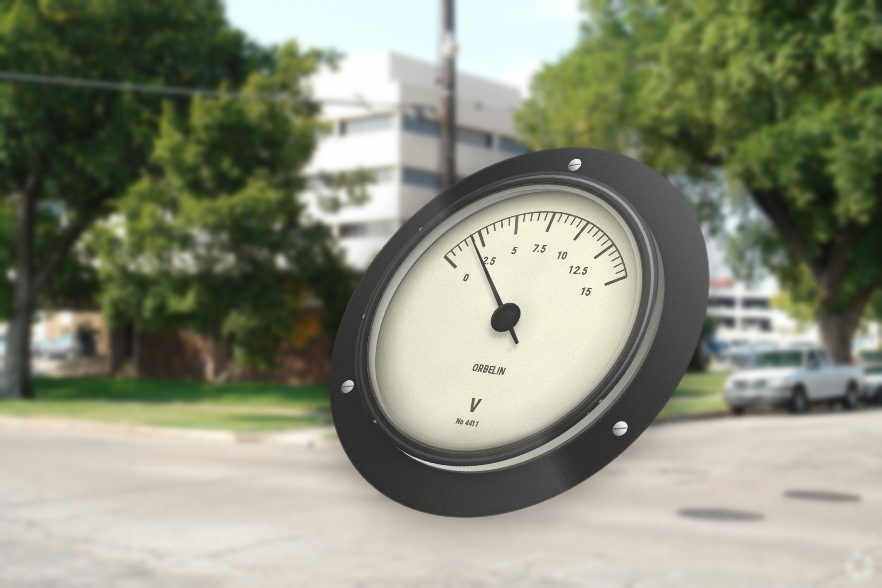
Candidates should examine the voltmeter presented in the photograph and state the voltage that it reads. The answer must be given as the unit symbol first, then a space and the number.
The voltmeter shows V 2
